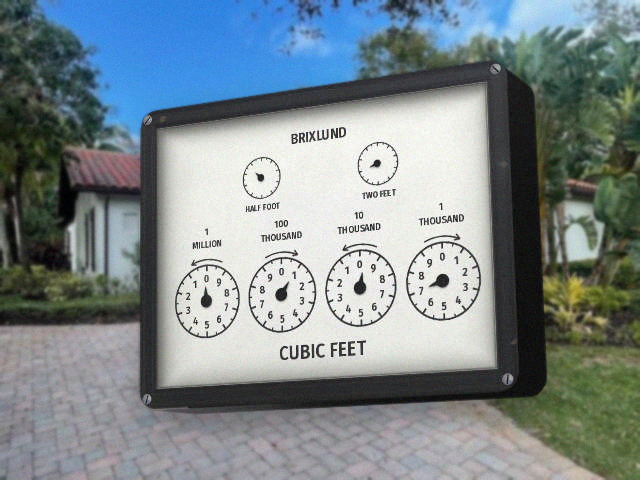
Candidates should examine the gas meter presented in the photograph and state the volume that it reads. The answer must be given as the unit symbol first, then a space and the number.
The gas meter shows ft³ 9700
